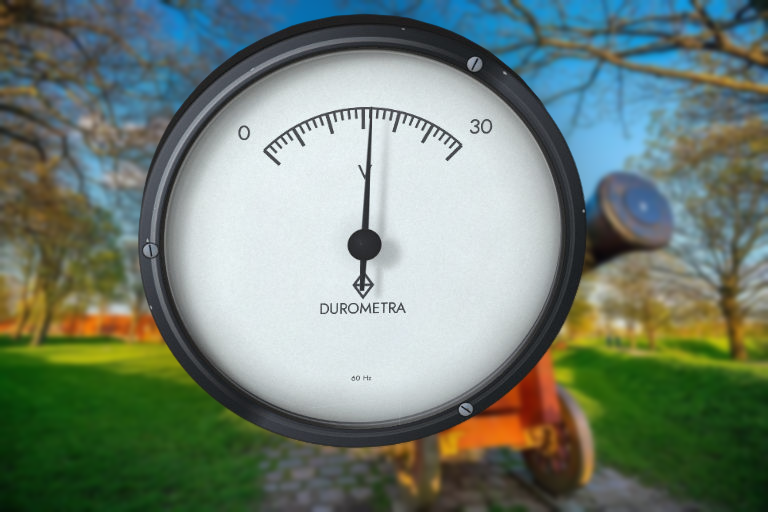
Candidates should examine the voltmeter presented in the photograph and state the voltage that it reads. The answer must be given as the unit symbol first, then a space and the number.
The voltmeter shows V 16
